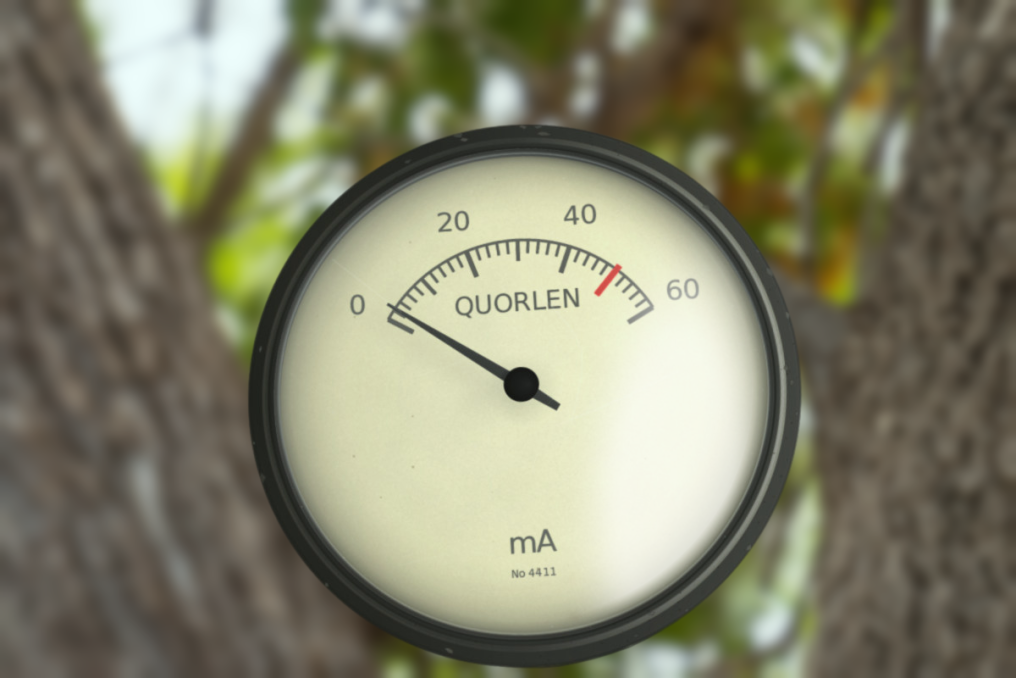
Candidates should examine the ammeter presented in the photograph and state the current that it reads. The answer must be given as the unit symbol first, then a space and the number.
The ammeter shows mA 2
